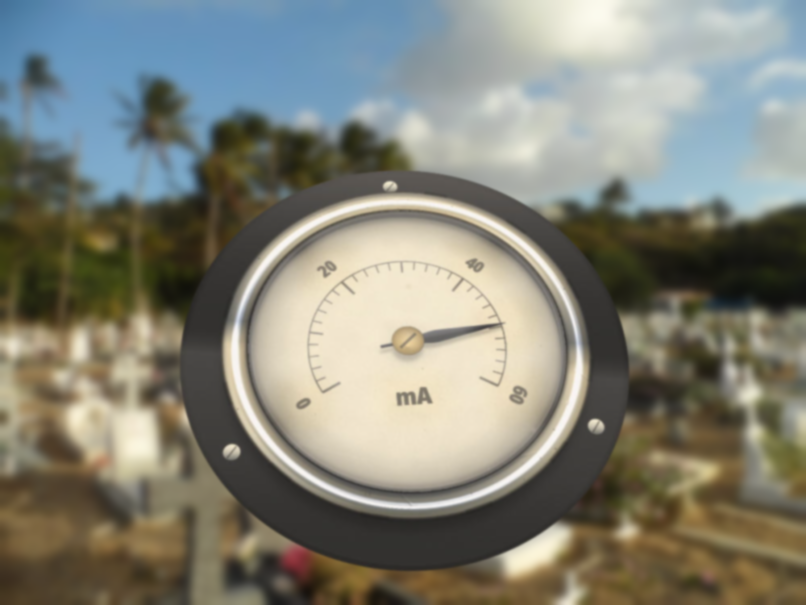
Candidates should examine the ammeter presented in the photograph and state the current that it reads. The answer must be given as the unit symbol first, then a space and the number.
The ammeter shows mA 50
